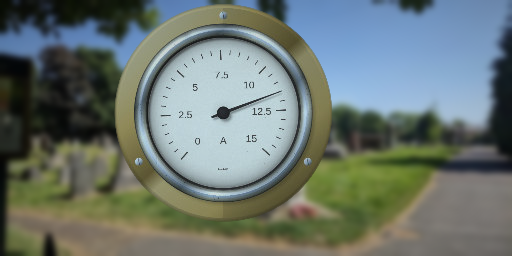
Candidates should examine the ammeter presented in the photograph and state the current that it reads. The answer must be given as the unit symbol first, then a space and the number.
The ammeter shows A 11.5
